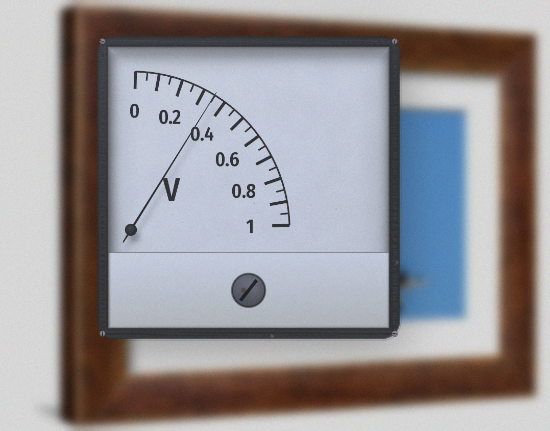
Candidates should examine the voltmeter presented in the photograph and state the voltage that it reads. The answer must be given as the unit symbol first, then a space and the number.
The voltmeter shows V 0.35
